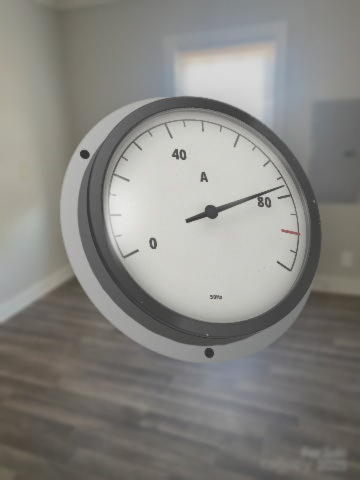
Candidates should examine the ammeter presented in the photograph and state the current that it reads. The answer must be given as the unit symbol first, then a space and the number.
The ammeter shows A 77.5
